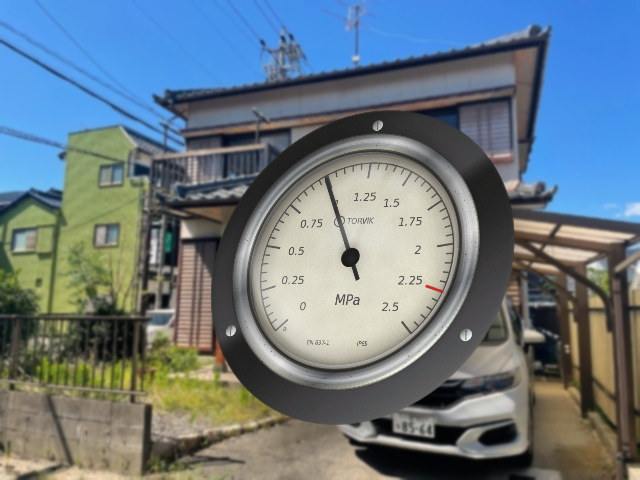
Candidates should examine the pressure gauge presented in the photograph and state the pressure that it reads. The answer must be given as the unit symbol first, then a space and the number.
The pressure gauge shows MPa 1
